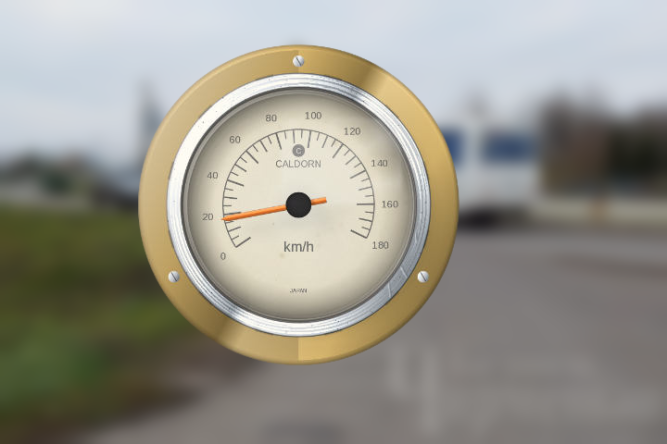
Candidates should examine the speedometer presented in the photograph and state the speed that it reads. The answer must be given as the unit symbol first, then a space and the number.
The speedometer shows km/h 17.5
